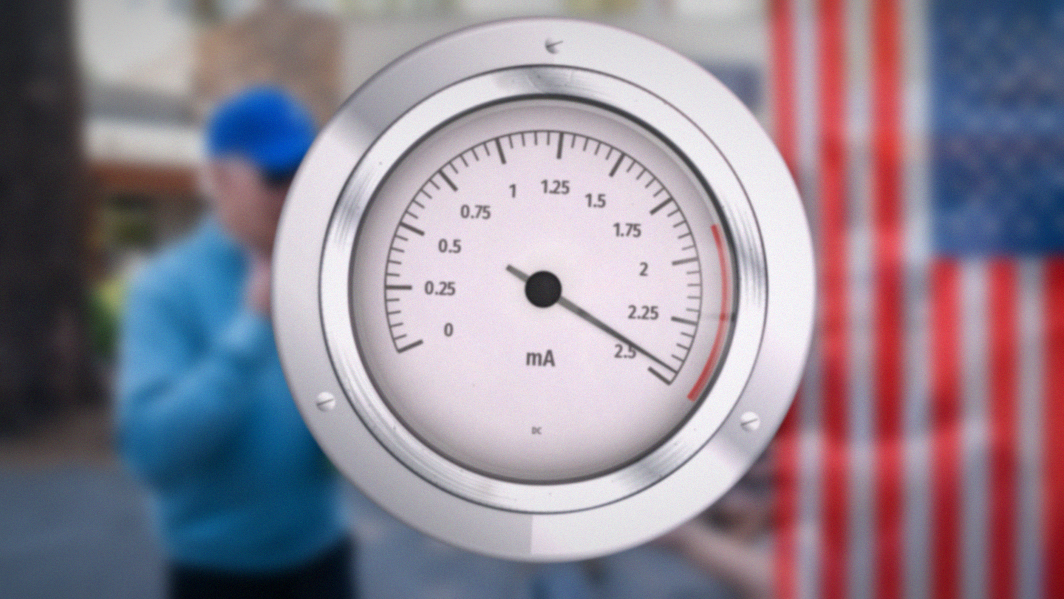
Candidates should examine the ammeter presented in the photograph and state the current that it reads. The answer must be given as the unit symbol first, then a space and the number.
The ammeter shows mA 2.45
